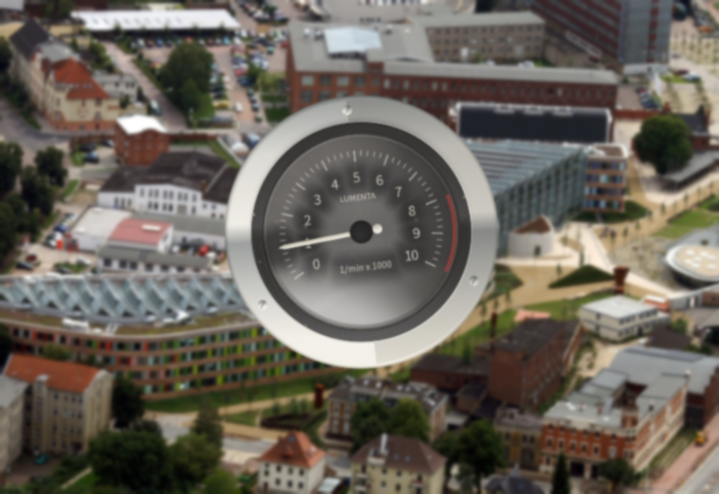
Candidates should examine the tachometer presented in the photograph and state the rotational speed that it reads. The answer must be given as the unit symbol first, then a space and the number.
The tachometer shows rpm 1000
